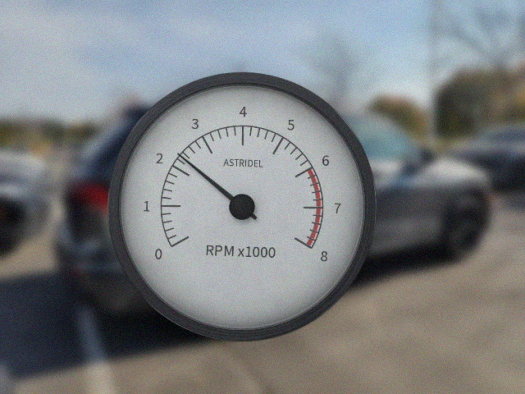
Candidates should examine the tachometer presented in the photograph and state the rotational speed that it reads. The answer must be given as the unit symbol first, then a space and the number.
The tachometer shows rpm 2300
